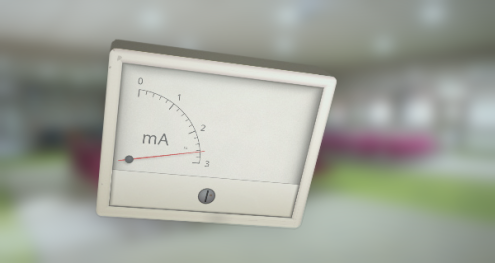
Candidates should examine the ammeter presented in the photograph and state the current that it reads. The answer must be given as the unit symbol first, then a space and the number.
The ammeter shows mA 2.6
